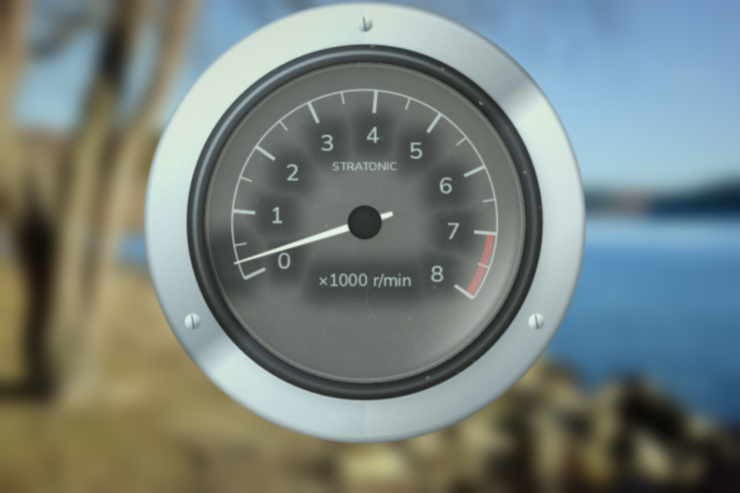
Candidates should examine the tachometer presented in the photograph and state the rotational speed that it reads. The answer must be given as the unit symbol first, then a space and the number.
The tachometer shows rpm 250
